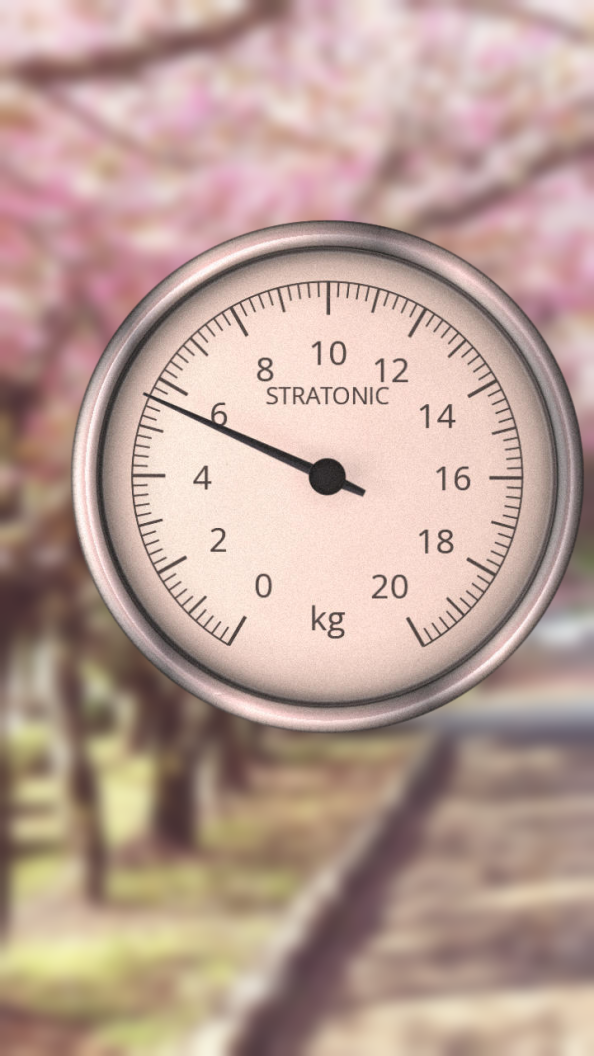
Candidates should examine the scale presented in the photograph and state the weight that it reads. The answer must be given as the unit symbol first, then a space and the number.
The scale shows kg 5.6
